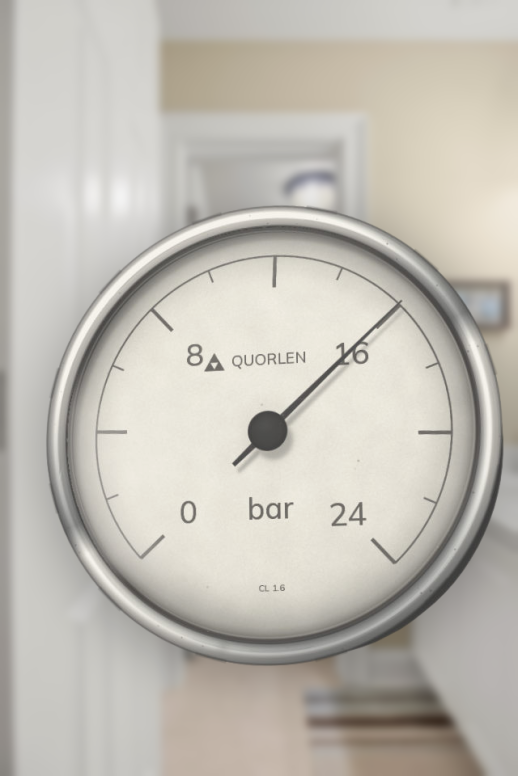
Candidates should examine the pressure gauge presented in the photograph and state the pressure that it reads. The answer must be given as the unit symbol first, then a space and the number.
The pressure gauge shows bar 16
